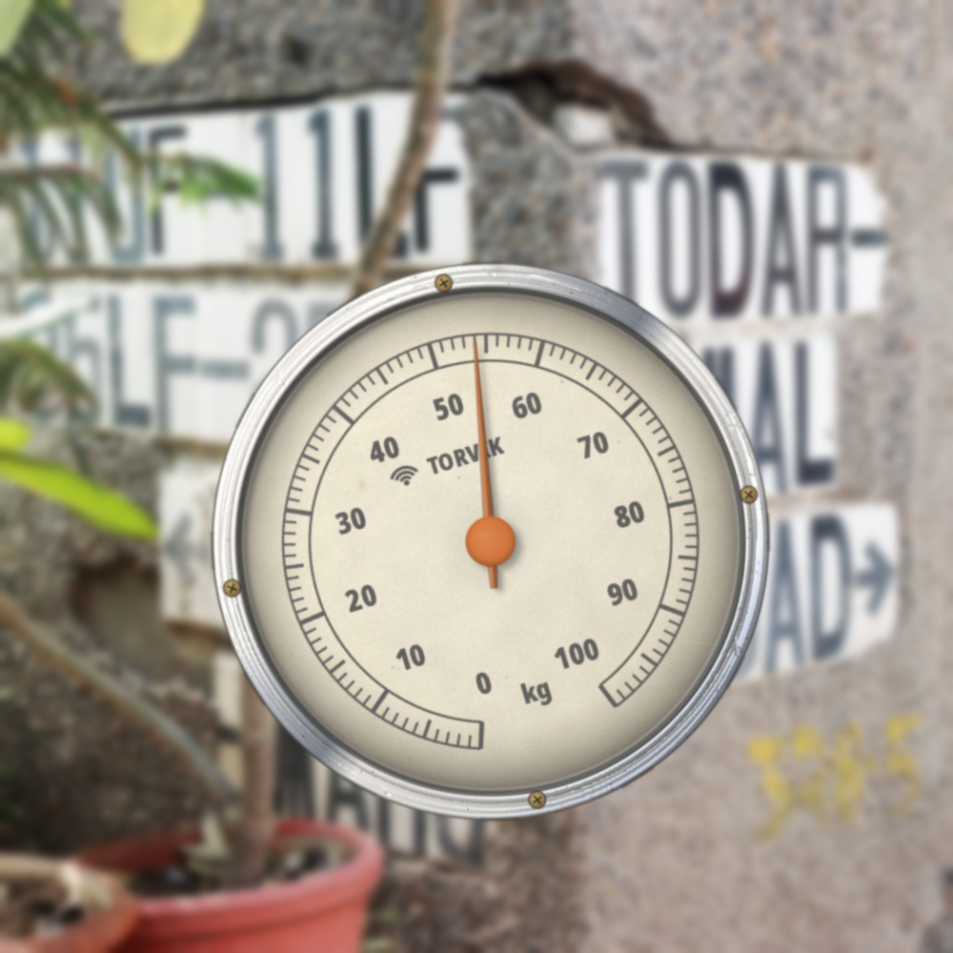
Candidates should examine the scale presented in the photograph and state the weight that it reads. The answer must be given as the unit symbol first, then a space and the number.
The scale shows kg 54
